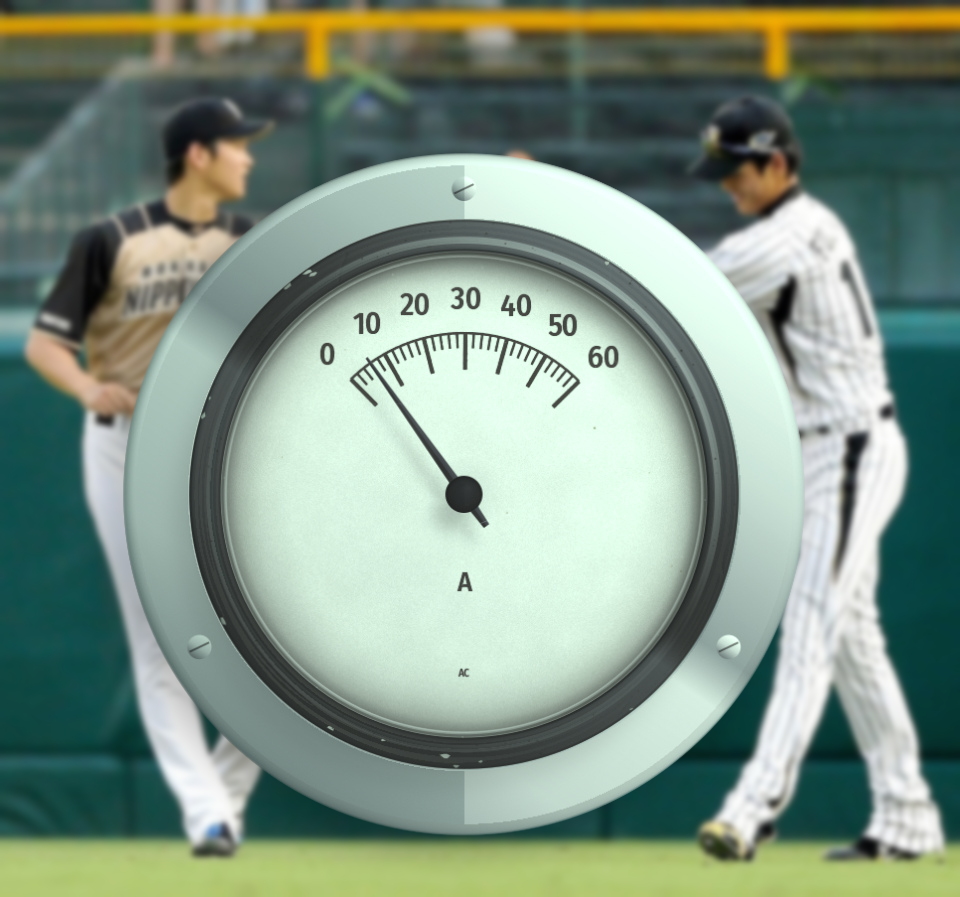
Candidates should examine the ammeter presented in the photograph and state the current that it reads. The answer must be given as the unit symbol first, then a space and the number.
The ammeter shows A 6
